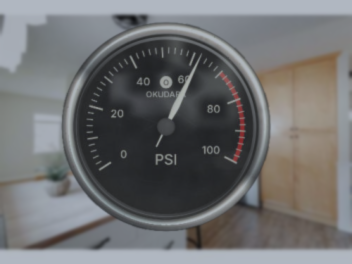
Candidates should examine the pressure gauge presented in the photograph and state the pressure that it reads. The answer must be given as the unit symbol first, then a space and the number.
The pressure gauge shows psi 62
